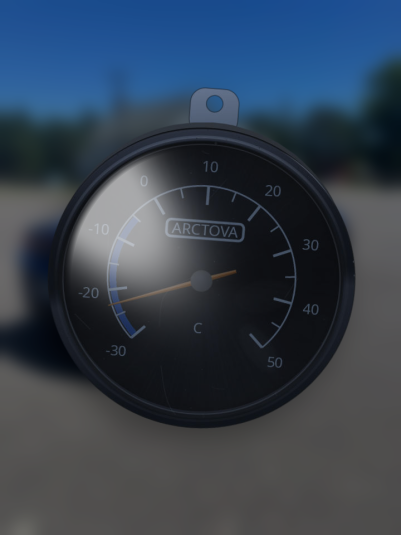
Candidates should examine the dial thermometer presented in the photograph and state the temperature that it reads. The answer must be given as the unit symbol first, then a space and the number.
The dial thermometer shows °C -22.5
